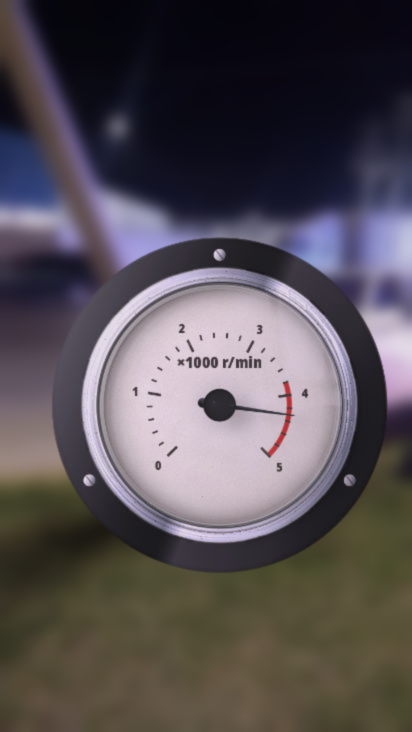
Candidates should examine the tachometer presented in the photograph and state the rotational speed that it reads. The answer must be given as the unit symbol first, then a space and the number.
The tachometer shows rpm 4300
